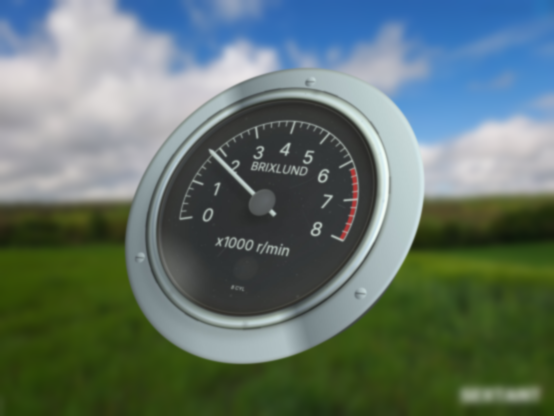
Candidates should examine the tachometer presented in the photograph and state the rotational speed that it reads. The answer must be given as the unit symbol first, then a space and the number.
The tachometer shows rpm 1800
